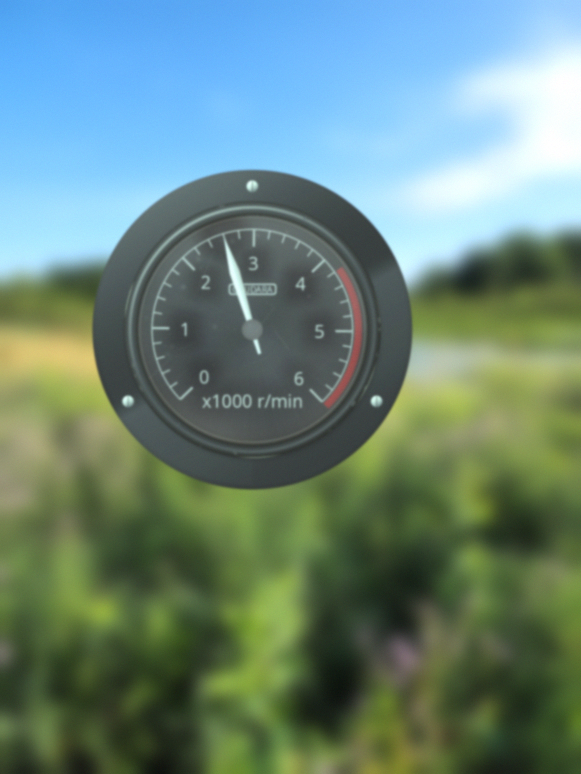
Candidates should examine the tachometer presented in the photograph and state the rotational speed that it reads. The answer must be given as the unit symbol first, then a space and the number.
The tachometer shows rpm 2600
